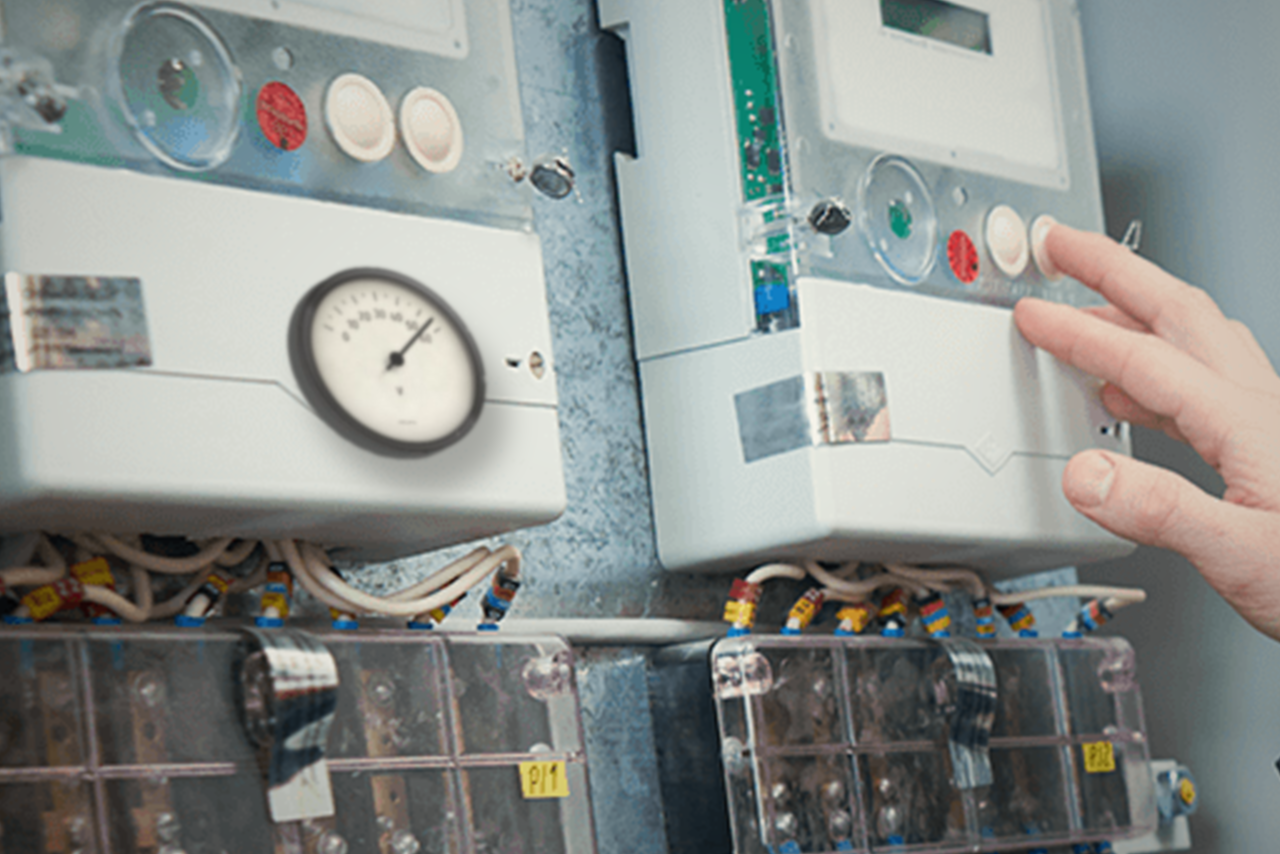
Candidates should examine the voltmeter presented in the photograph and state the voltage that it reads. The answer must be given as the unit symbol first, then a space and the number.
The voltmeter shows V 55
